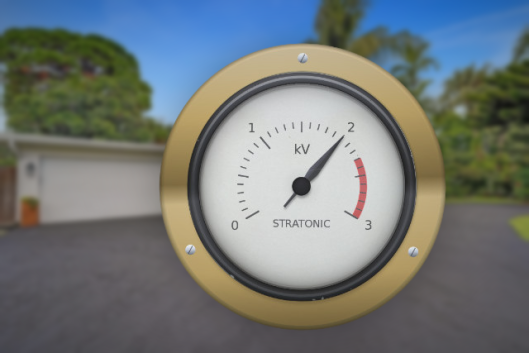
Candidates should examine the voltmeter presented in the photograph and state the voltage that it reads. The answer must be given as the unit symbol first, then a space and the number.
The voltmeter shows kV 2
